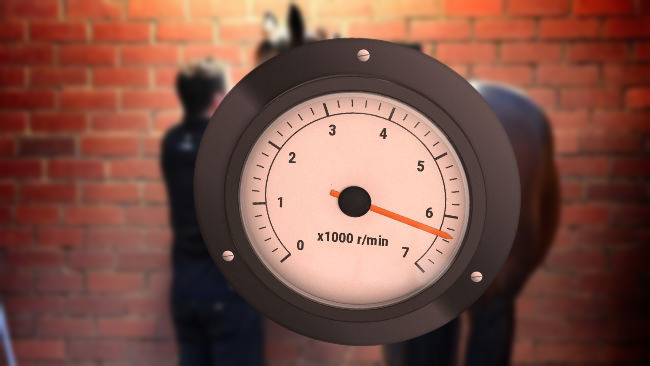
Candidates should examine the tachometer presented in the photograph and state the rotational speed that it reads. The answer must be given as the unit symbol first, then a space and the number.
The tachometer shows rpm 6300
